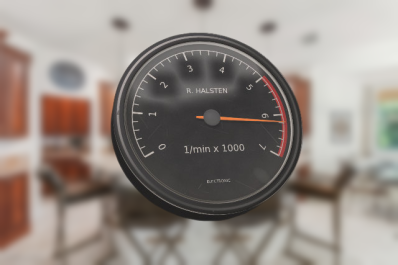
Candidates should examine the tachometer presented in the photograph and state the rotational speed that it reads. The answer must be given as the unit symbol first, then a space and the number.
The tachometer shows rpm 6200
